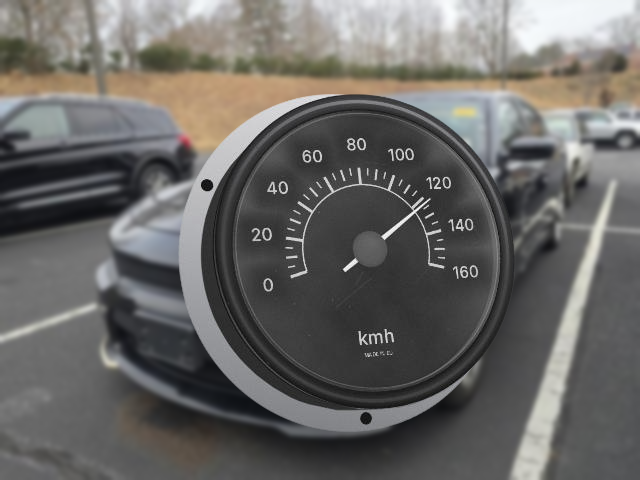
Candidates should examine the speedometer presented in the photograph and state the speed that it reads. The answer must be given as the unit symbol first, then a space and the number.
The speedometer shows km/h 122.5
